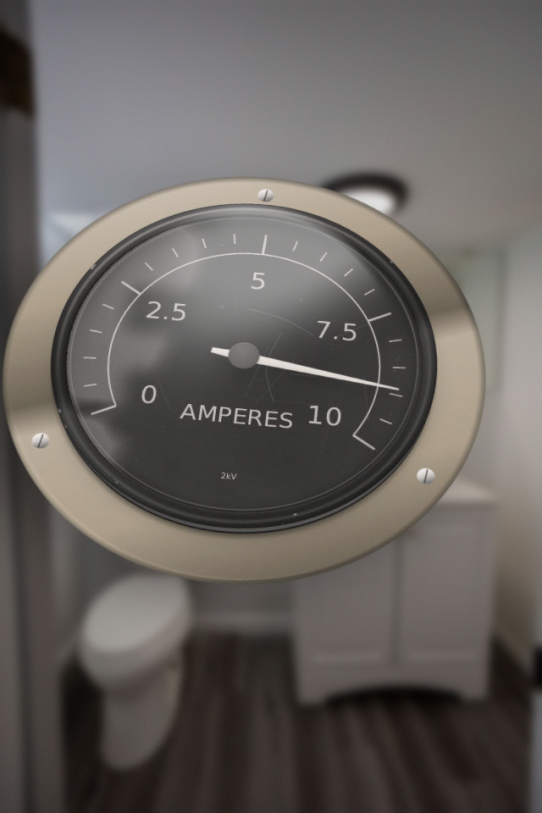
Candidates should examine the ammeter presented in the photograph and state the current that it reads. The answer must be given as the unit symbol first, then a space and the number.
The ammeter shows A 9
